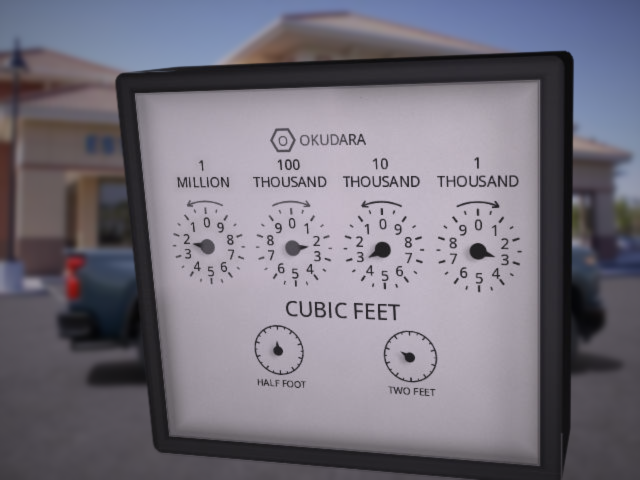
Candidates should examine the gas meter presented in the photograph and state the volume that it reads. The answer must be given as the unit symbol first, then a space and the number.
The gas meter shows ft³ 223300
